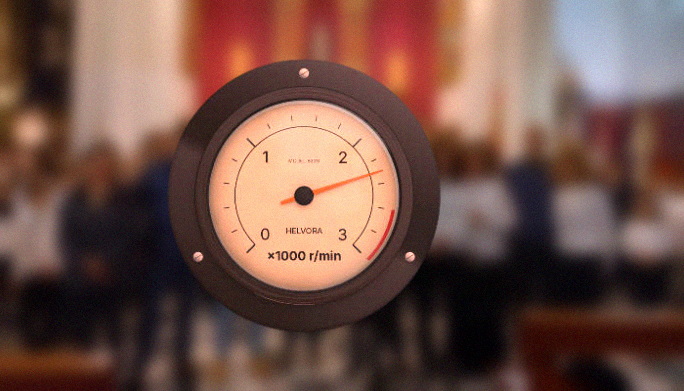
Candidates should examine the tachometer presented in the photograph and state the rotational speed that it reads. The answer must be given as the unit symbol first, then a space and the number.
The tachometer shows rpm 2300
